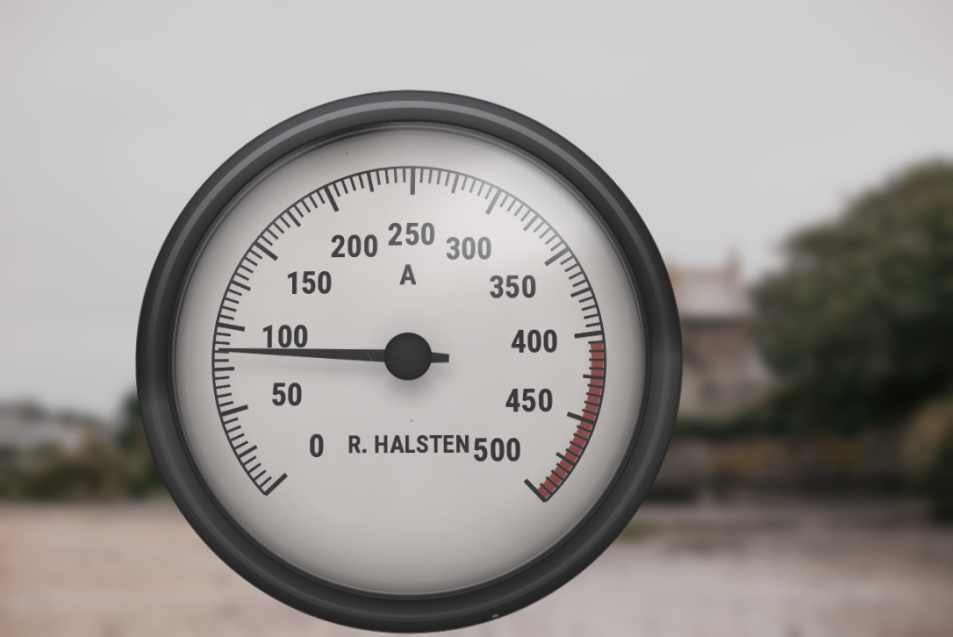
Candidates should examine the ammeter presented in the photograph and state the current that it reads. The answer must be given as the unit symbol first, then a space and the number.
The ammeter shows A 85
